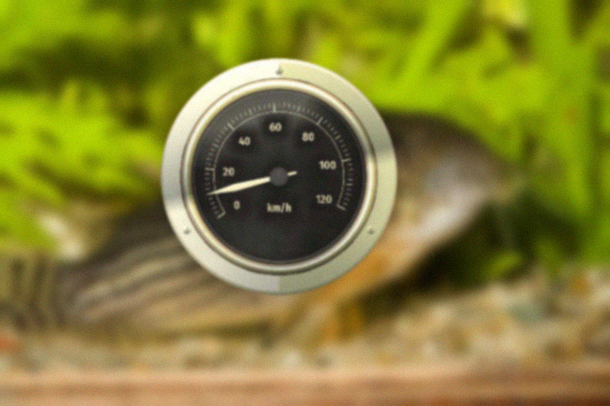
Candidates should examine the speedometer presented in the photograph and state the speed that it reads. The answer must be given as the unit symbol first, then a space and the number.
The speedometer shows km/h 10
